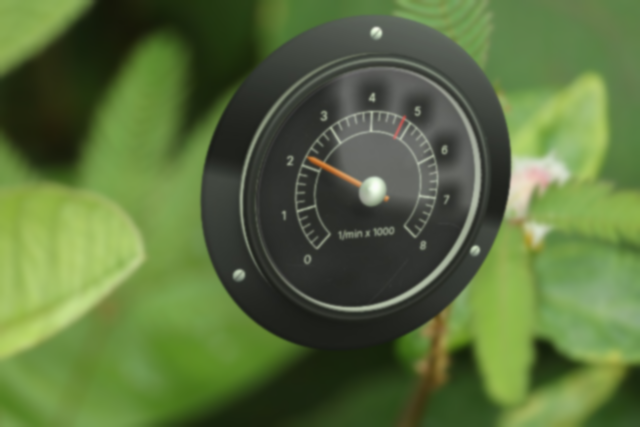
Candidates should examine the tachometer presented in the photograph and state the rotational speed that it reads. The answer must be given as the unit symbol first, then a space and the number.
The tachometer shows rpm 2200
